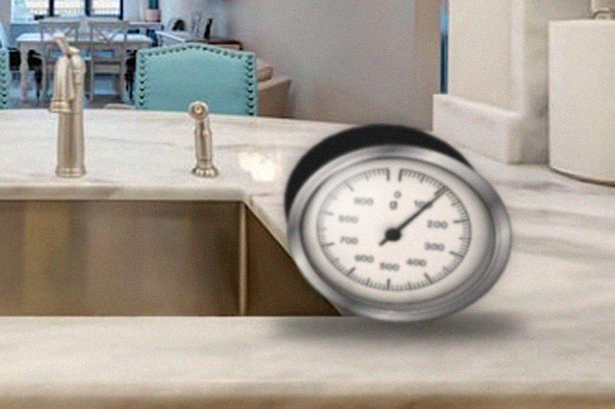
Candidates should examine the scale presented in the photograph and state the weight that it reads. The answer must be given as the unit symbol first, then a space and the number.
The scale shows g 100
